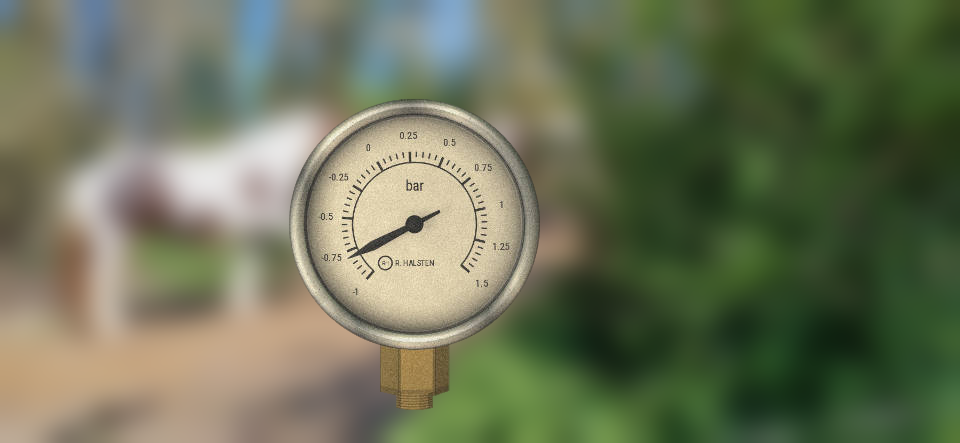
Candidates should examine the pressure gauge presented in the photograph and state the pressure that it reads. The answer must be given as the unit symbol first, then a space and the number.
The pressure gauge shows bar -0.8
